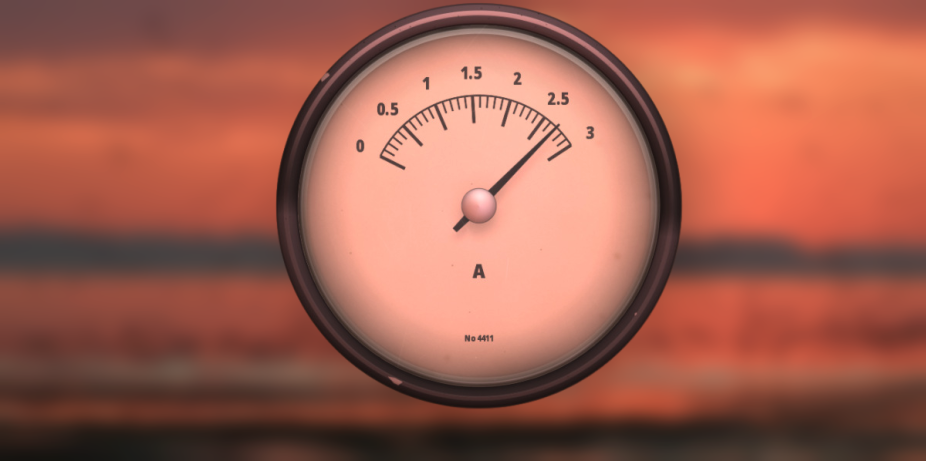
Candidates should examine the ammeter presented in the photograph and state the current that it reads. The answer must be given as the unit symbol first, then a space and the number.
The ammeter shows A 2.7
